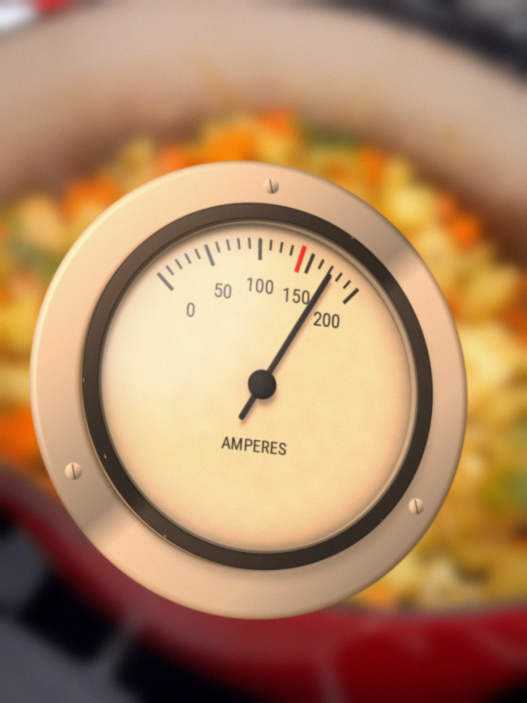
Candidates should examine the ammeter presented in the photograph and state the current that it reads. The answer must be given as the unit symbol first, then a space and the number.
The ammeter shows A 170
